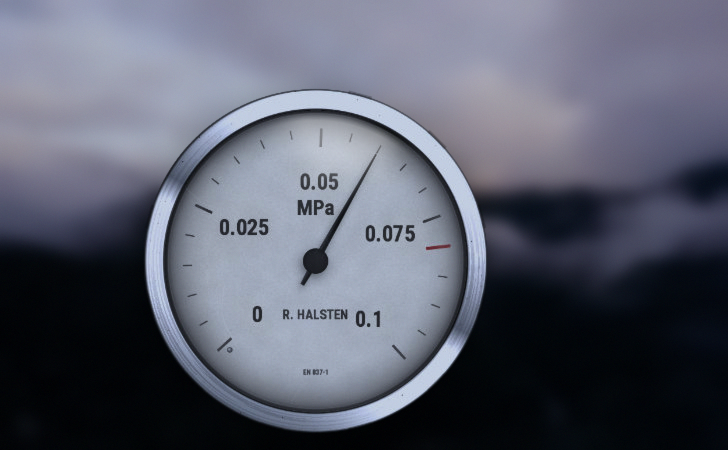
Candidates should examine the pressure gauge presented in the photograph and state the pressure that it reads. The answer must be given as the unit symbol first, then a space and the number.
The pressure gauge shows MPa 0.06
